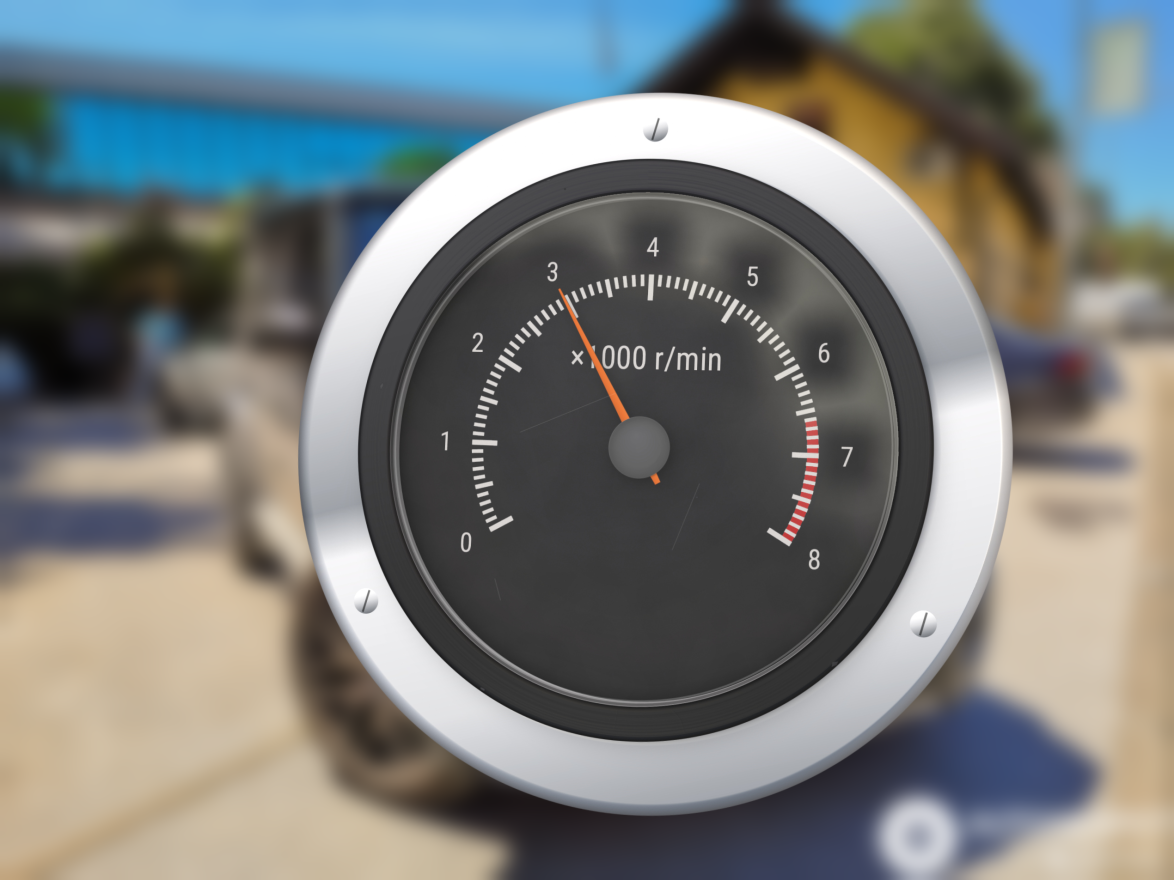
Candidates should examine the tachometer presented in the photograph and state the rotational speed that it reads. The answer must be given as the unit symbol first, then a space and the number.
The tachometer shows rpm 3000
